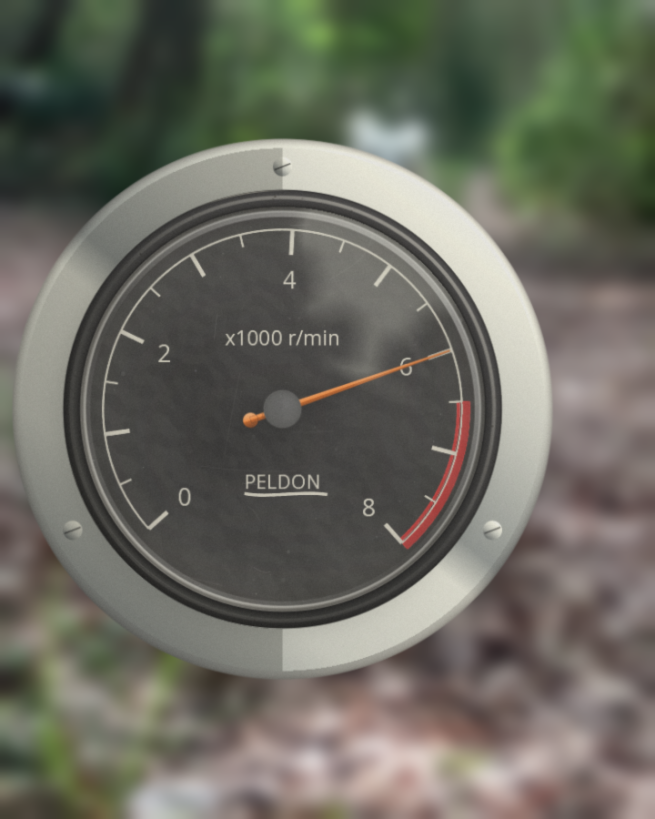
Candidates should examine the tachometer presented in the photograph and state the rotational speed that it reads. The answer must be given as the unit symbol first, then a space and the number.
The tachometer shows rpm 6000
